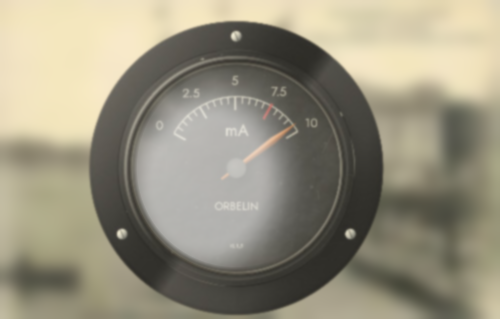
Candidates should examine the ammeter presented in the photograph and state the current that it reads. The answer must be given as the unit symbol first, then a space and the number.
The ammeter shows mA 9.5
